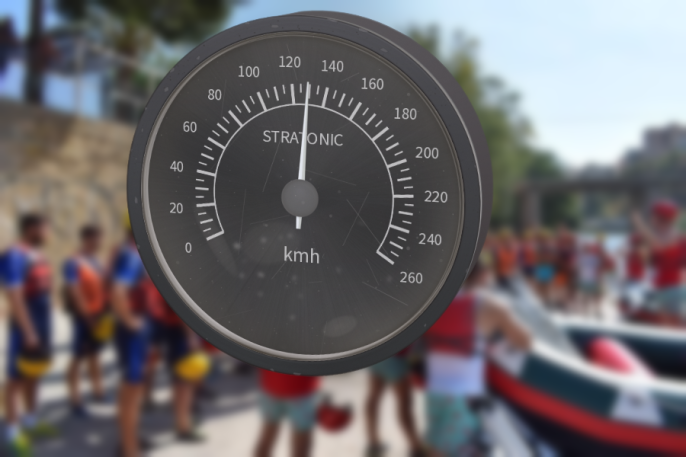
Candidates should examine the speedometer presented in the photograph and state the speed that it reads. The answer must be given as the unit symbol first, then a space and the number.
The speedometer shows km/h 130
